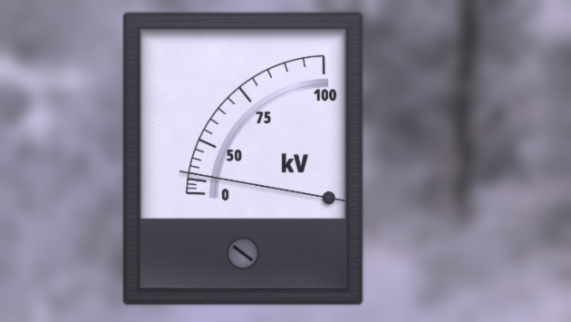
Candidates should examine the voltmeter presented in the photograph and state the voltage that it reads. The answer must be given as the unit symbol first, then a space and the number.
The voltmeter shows kV 30
